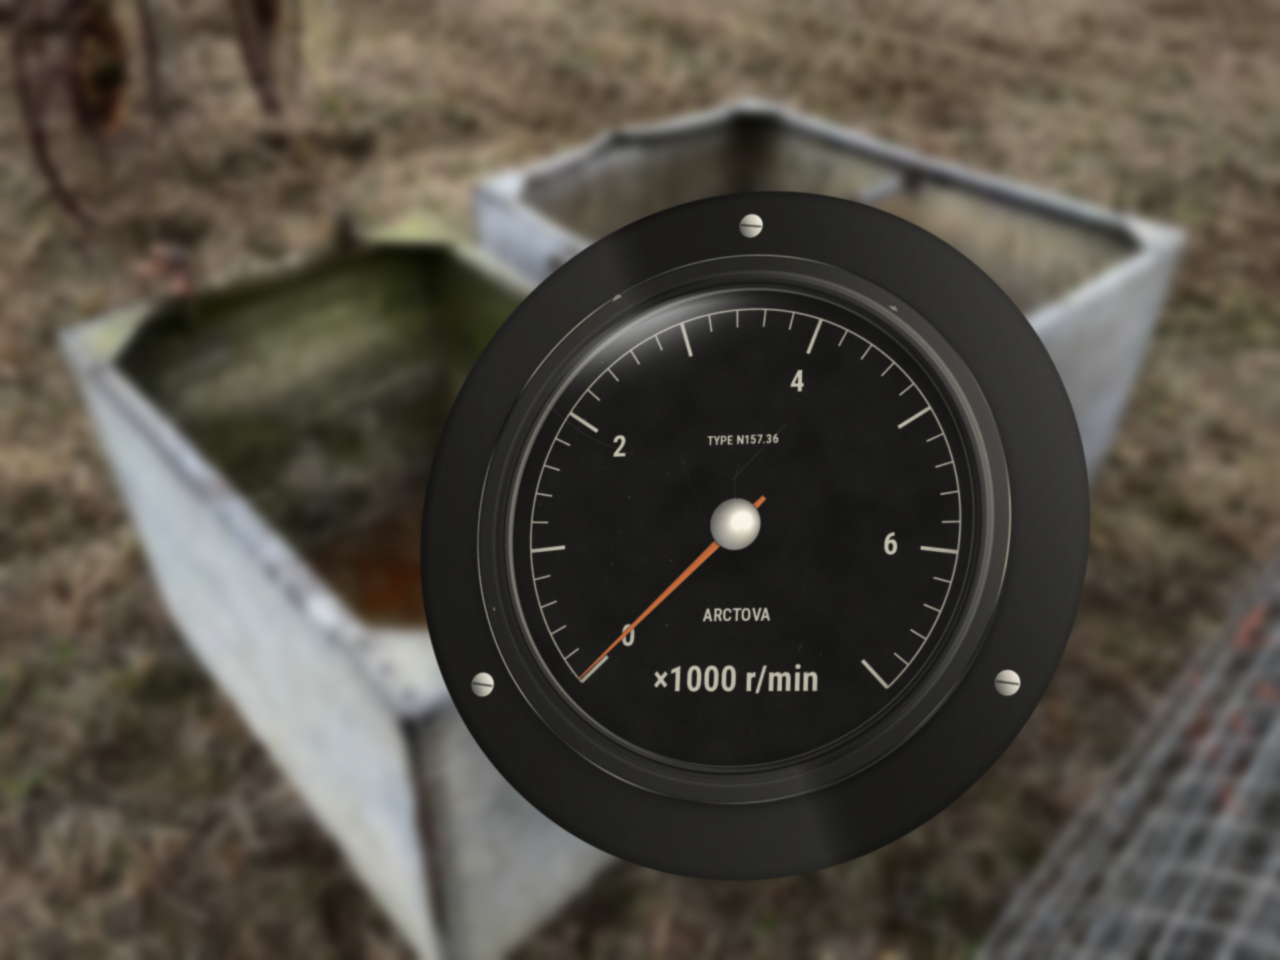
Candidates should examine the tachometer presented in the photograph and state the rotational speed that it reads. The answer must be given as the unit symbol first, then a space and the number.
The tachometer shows rpm 0
